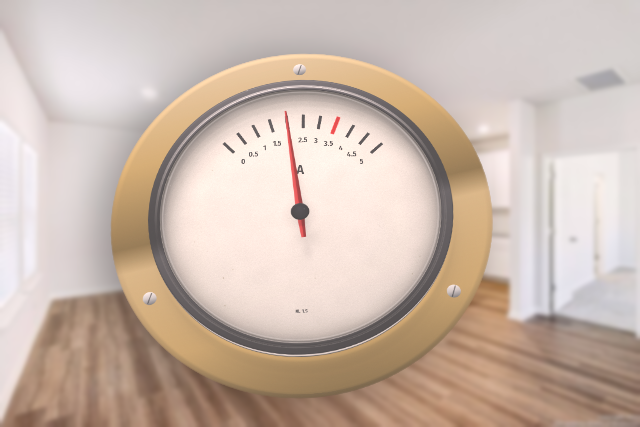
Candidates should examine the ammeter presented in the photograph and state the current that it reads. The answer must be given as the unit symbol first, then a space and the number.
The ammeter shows A 2
